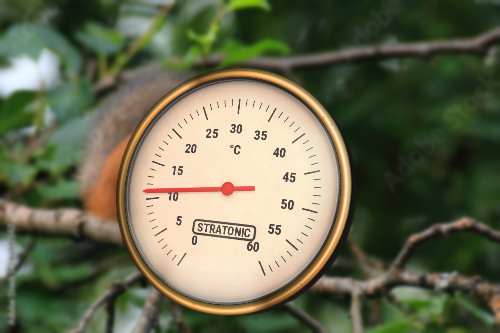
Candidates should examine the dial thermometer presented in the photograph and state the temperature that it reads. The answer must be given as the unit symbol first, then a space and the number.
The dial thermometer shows °C 11
